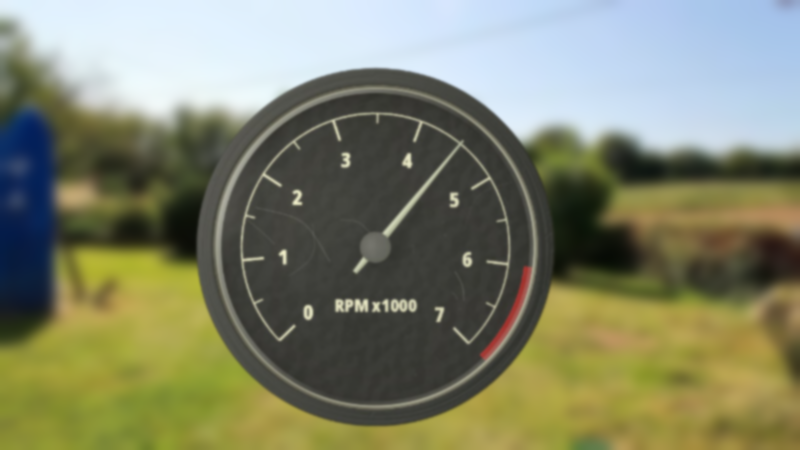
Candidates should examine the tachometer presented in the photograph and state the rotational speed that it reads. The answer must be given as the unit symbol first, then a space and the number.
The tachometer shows rpm 4500
